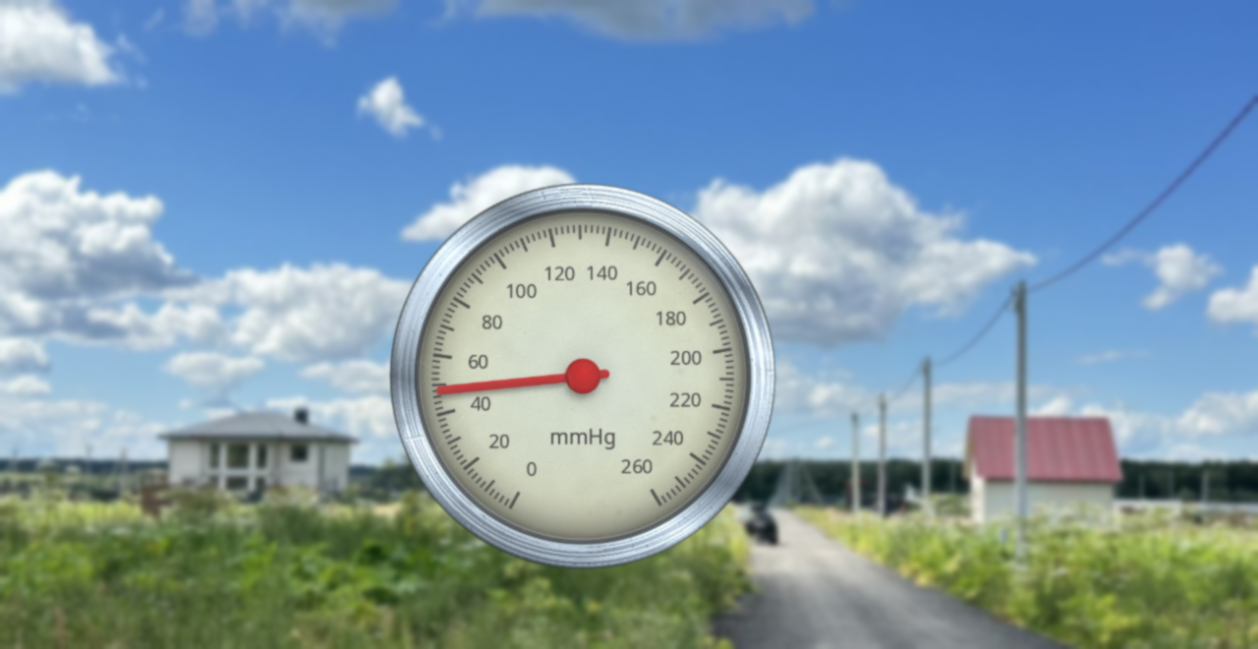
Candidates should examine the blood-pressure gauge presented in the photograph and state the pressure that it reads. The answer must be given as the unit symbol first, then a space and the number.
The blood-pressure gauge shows mmHg 48
